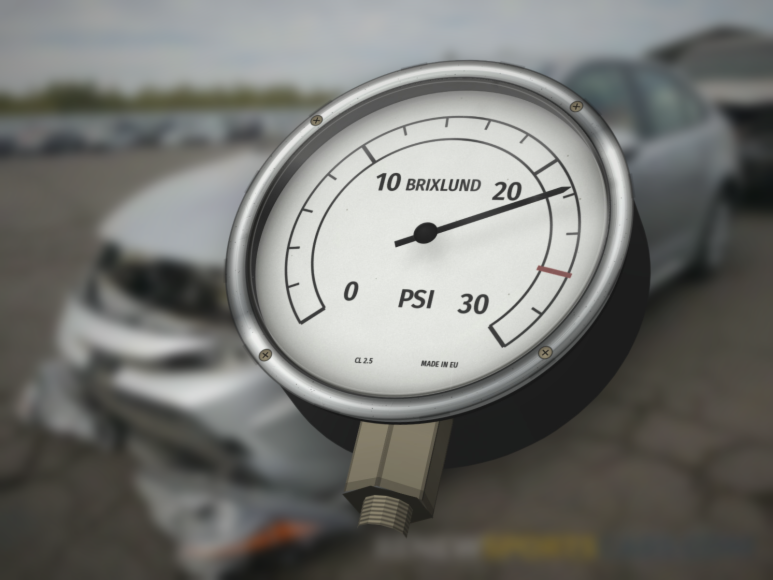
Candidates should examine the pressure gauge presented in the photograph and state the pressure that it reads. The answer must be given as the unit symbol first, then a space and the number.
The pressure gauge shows psi 22
